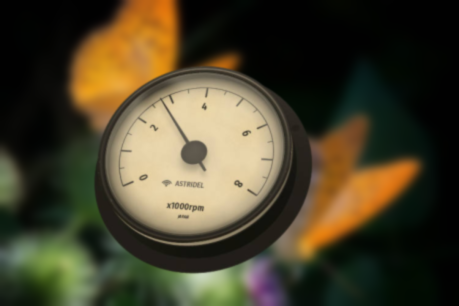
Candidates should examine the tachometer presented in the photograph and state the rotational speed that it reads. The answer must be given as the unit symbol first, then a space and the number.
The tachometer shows rpm 2750
